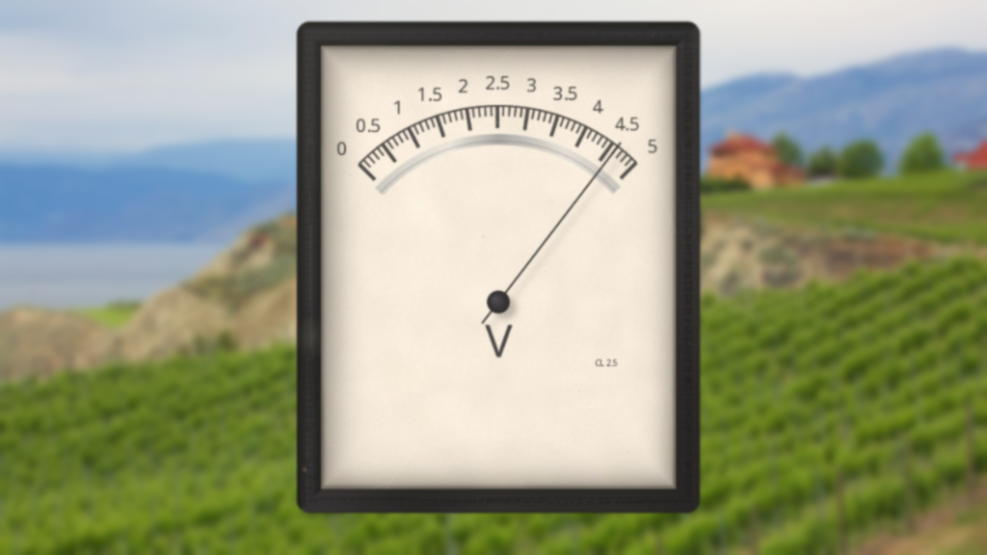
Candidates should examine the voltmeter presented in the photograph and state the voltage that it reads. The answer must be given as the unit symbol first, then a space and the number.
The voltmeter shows V 4.6
